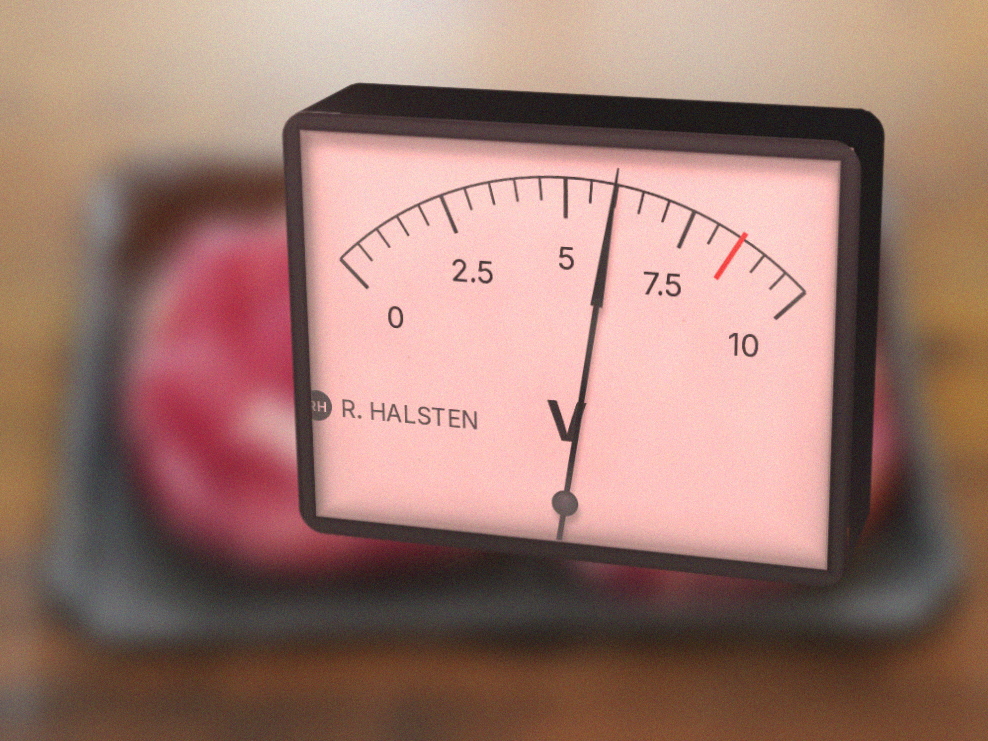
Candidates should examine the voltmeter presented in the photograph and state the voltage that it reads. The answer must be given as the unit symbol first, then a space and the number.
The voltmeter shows V 6
